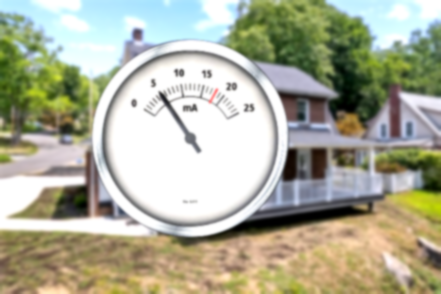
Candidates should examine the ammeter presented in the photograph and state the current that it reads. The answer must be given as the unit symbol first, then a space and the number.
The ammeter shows mA 5
